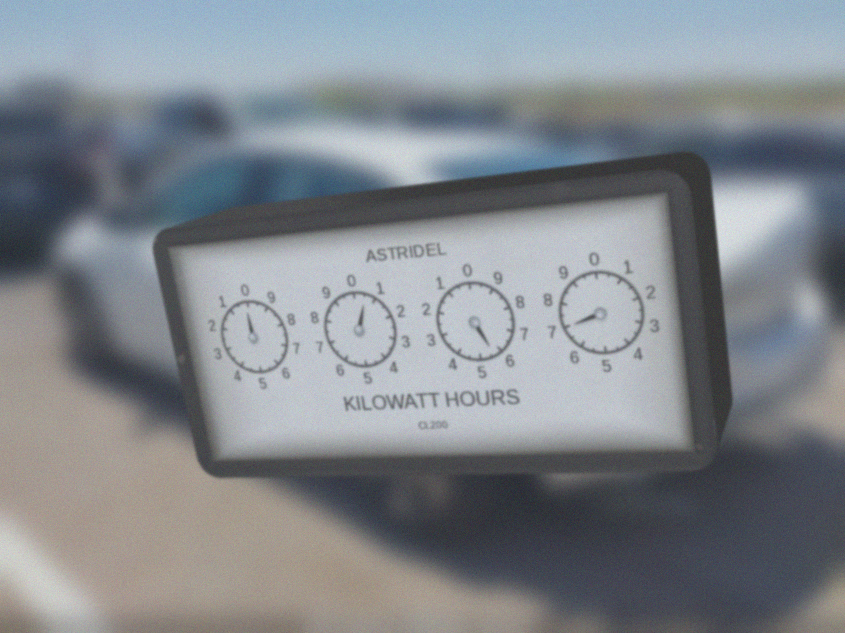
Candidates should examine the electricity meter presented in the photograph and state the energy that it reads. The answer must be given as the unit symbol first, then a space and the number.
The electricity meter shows kWh 57
